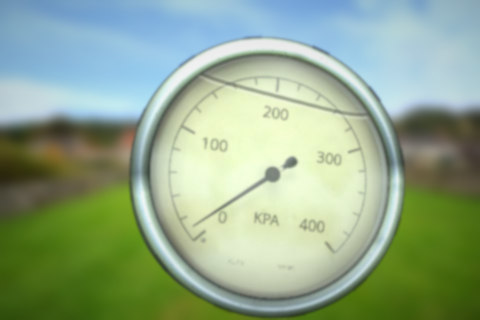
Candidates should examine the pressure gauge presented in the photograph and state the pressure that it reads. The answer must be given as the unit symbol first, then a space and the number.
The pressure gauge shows kPa 10
